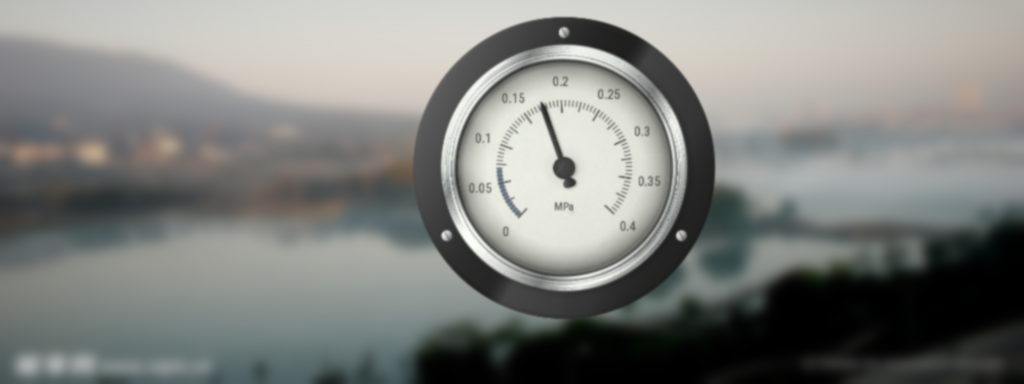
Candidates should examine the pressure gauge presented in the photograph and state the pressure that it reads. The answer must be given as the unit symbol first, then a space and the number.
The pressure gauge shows MPa 0.175
